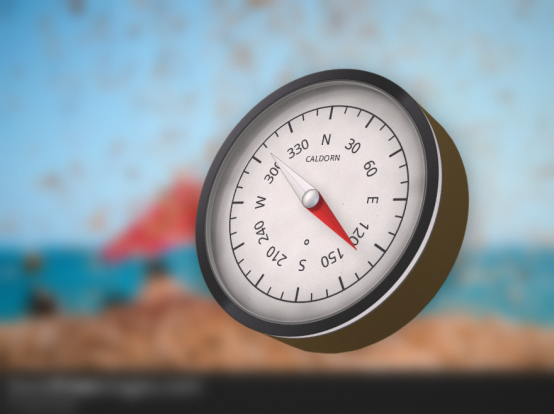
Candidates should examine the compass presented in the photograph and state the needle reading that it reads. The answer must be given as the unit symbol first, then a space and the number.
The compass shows ° 130
